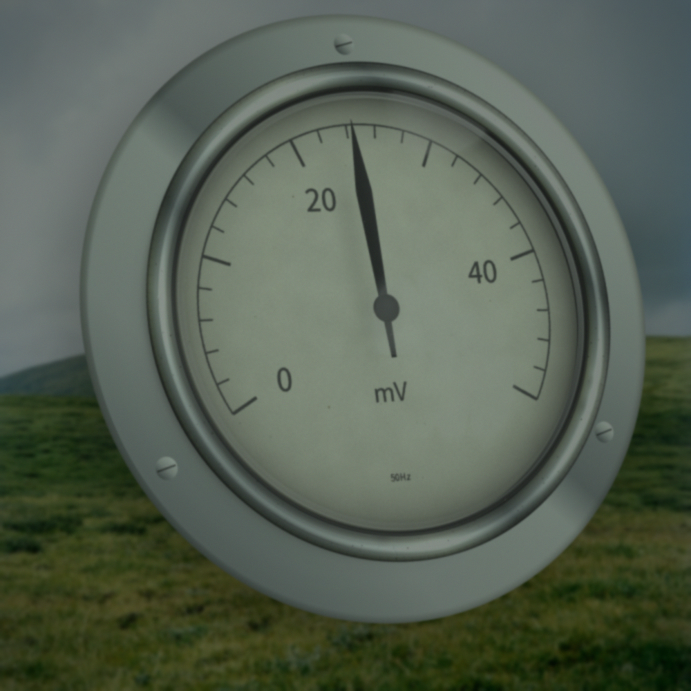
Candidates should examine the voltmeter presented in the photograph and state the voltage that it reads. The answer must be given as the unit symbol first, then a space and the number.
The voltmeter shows mV 24
